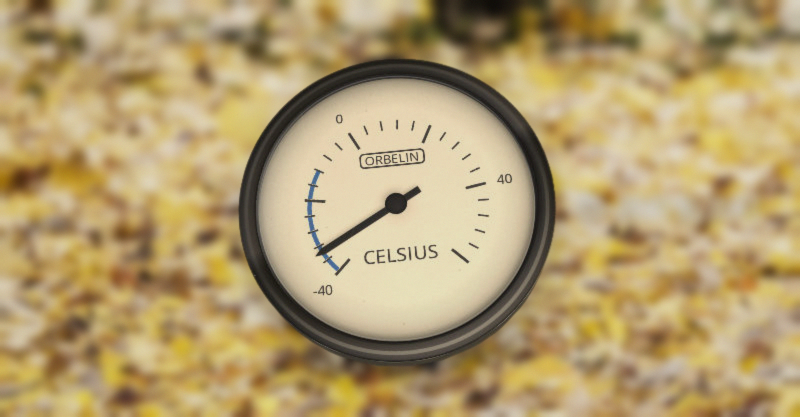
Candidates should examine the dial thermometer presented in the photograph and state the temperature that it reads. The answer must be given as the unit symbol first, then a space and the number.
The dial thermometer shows °C -34
